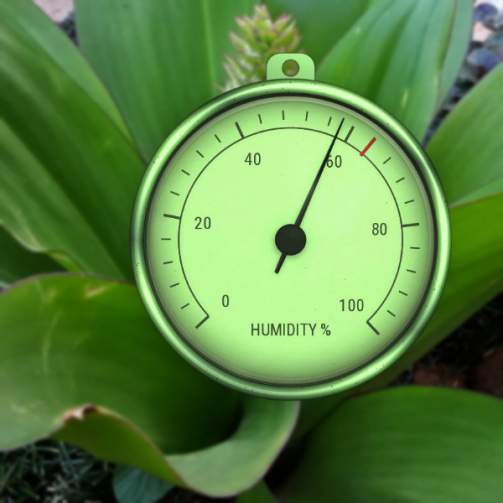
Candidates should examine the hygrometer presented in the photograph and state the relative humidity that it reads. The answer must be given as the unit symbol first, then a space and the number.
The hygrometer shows % 58
